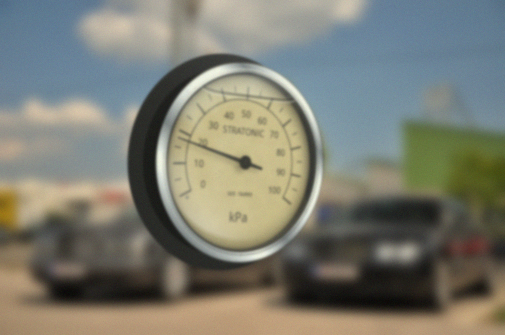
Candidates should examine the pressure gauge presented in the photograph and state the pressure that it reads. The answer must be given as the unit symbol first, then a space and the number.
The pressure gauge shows kPa 17.5
